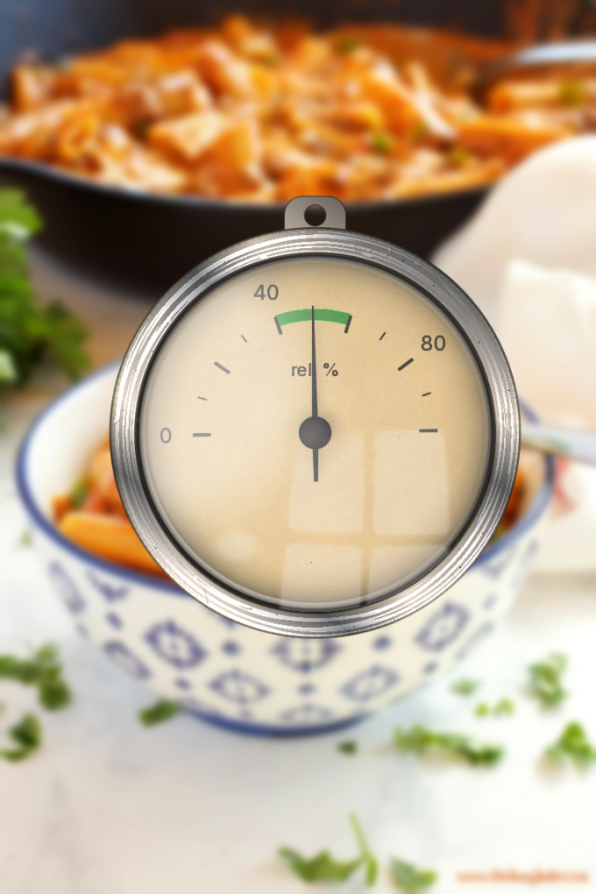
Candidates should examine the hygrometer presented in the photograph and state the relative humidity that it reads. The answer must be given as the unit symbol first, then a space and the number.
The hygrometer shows % 50
